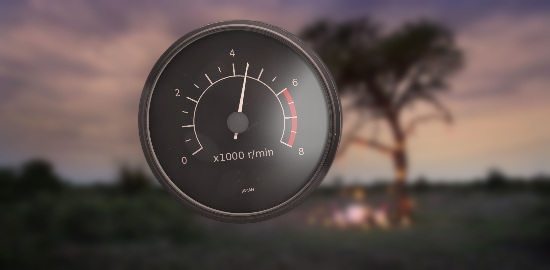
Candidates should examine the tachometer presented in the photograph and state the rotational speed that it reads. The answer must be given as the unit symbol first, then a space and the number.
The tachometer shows rpm 4500
